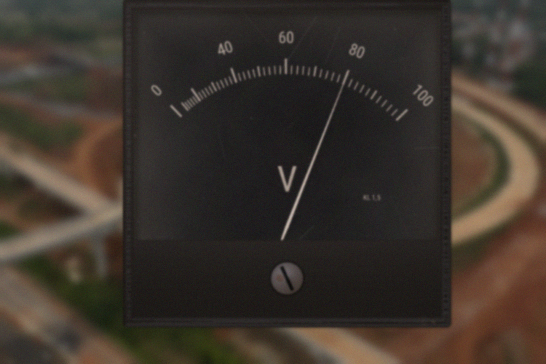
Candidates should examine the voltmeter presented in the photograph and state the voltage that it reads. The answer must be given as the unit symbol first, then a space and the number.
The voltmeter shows V 80
